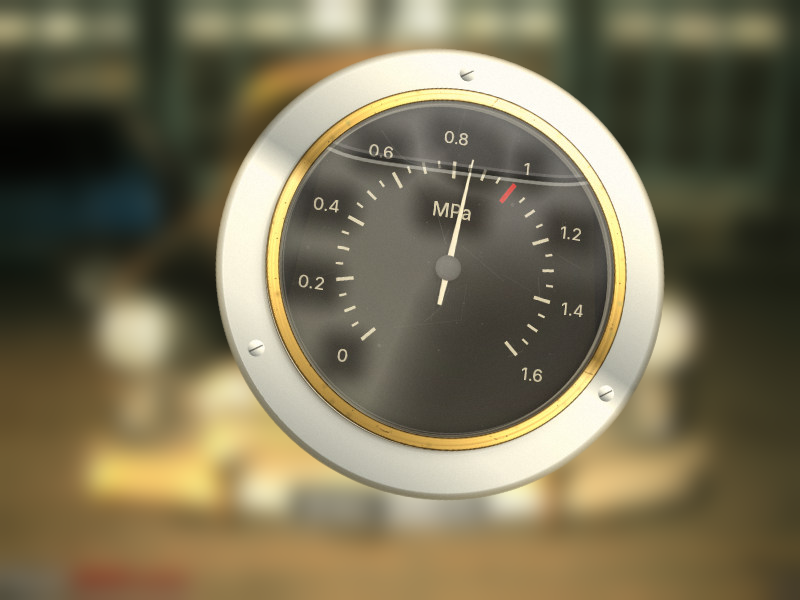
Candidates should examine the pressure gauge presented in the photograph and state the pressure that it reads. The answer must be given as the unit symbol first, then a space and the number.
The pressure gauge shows MPa 0.85
